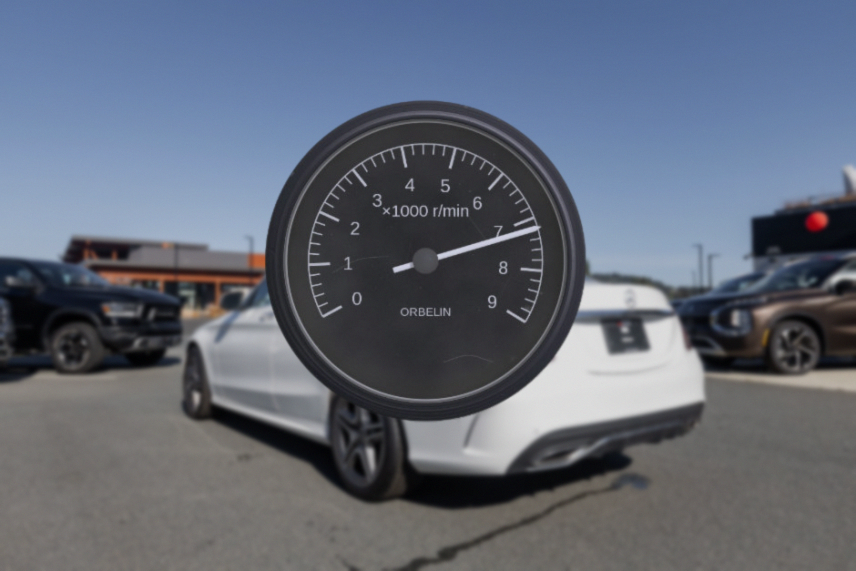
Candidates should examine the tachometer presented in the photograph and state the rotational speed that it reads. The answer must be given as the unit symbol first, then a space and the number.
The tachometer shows rpm 7200
